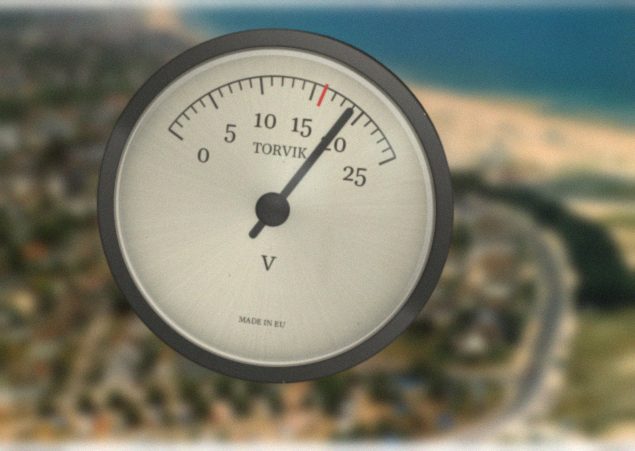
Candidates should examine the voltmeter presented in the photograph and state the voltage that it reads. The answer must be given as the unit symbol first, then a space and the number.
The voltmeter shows V 19
